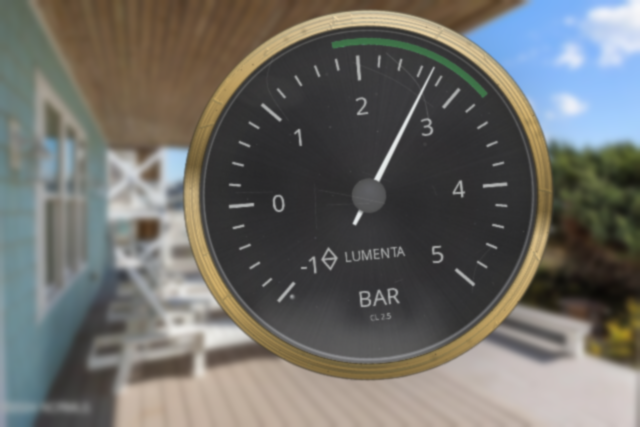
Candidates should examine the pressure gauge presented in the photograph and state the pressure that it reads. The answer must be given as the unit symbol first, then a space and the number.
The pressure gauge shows bar 2.7
